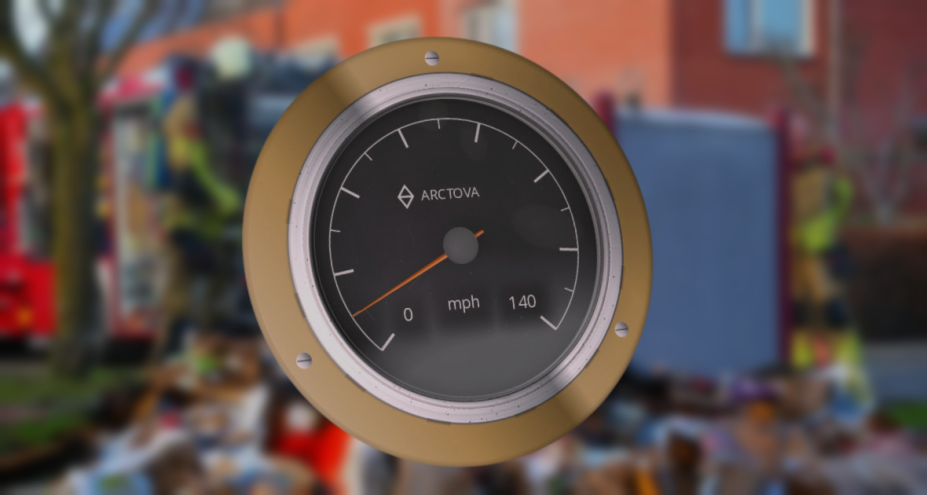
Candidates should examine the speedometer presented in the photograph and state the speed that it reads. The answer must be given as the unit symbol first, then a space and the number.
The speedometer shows mph 10
